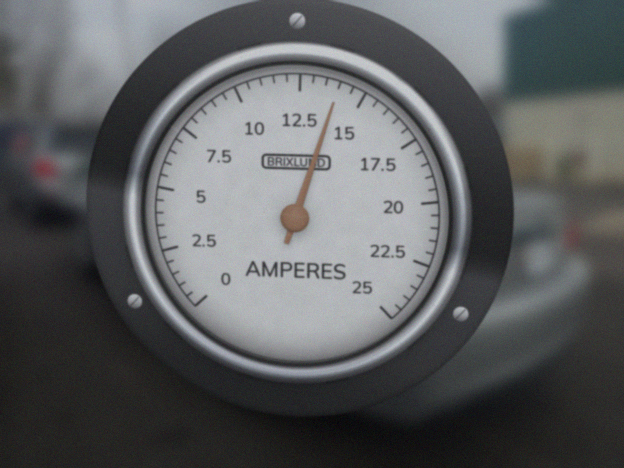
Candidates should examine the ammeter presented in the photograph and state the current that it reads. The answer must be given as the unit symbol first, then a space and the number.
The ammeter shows A 14
